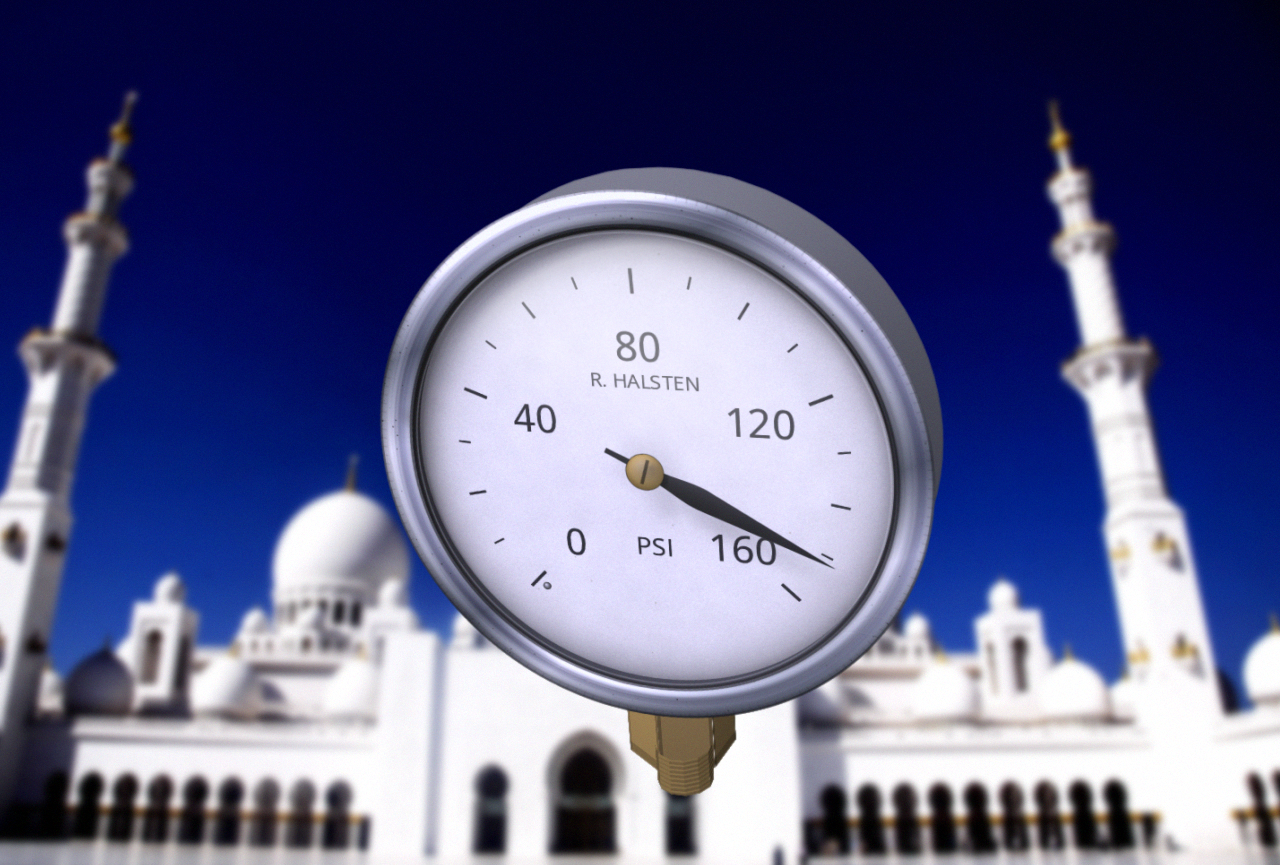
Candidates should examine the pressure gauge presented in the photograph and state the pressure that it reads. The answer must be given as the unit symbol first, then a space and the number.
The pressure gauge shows psi 150
